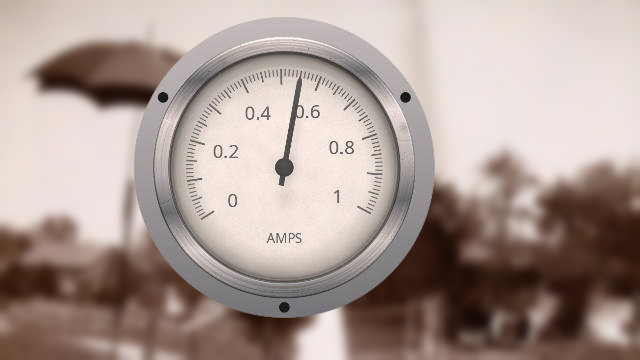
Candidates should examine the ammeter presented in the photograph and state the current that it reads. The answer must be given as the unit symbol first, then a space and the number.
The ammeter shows A 0.55
